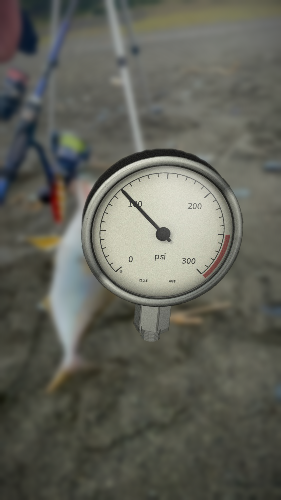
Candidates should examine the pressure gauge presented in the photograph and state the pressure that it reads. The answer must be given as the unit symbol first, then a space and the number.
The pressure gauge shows psi 100
